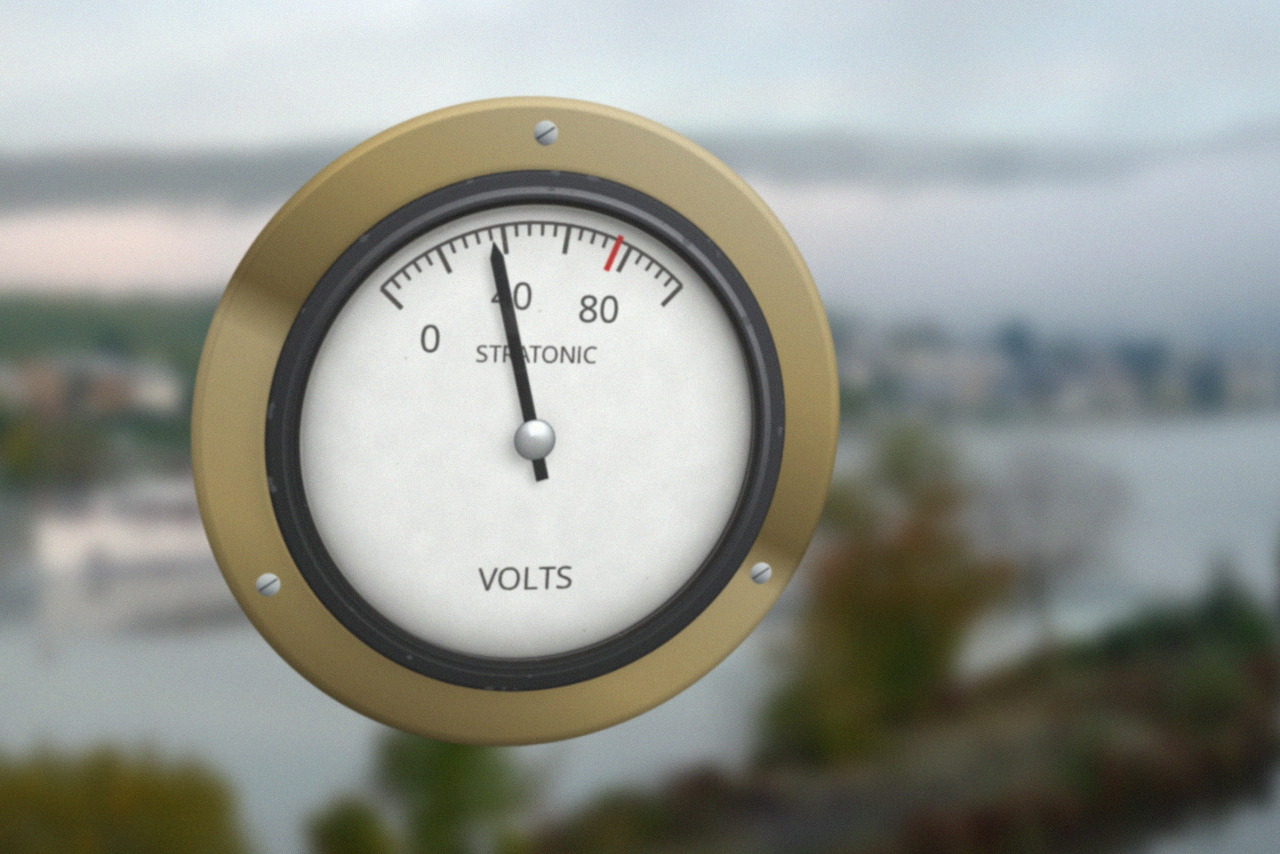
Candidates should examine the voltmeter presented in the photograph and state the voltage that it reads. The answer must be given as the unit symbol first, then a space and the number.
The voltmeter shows V 36
